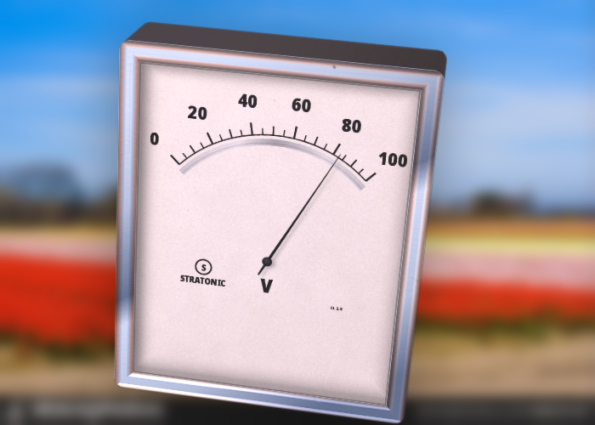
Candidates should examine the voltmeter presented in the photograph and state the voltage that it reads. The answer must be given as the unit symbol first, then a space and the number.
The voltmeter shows V 82.5
